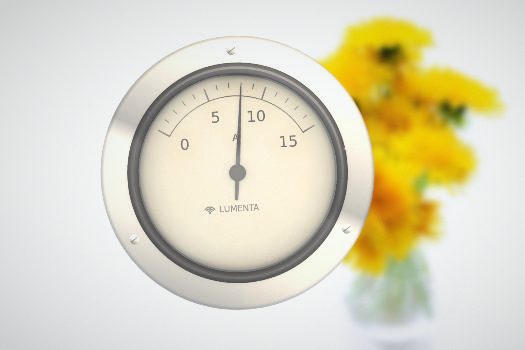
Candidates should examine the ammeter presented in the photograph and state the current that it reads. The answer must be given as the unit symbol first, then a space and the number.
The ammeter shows A 8
